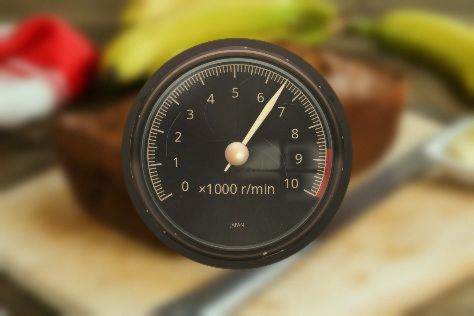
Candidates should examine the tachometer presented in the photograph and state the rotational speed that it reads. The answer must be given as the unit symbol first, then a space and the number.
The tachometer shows rpm 6500
